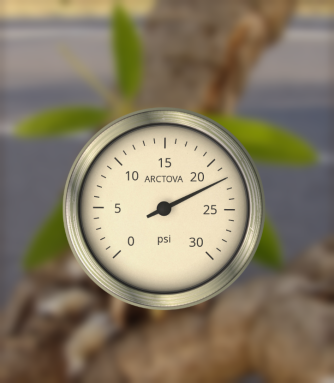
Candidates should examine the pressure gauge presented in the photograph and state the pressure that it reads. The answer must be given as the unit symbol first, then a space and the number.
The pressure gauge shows psi 22
